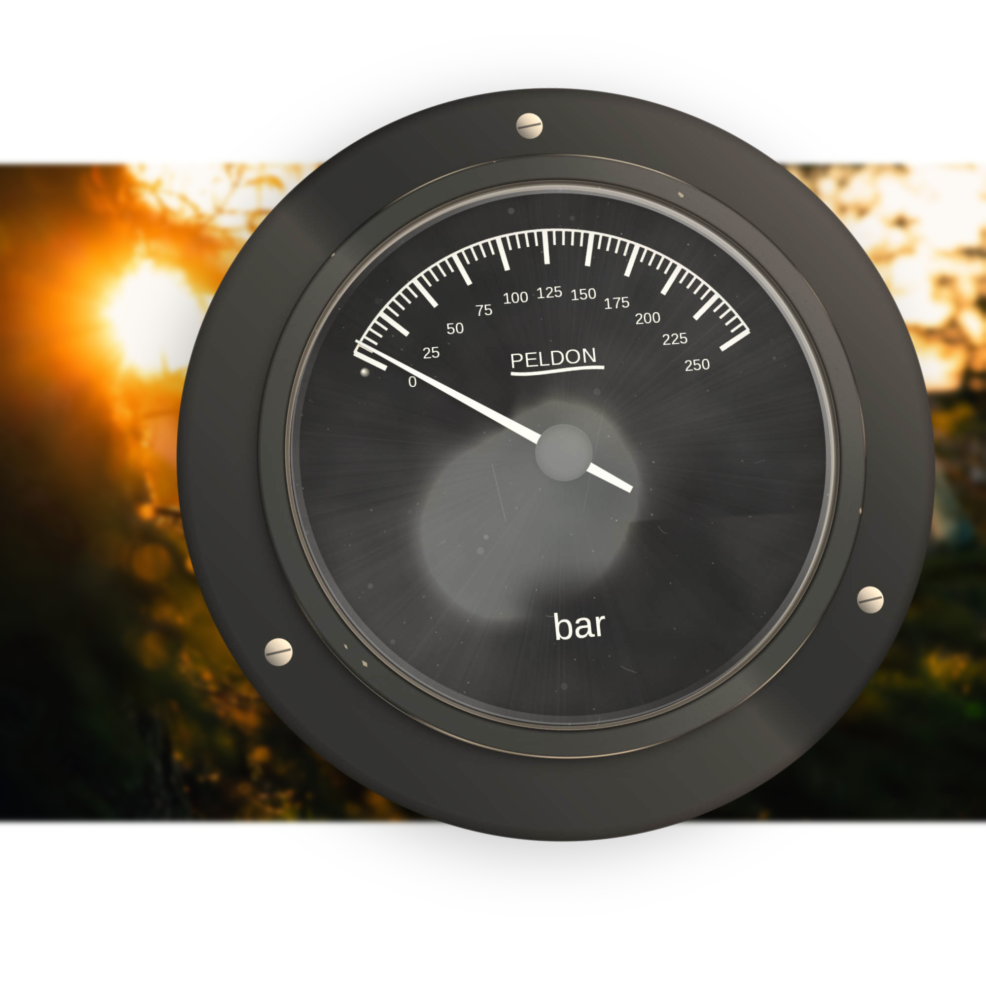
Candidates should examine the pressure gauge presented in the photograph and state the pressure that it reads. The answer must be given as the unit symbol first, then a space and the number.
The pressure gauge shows bar 5
